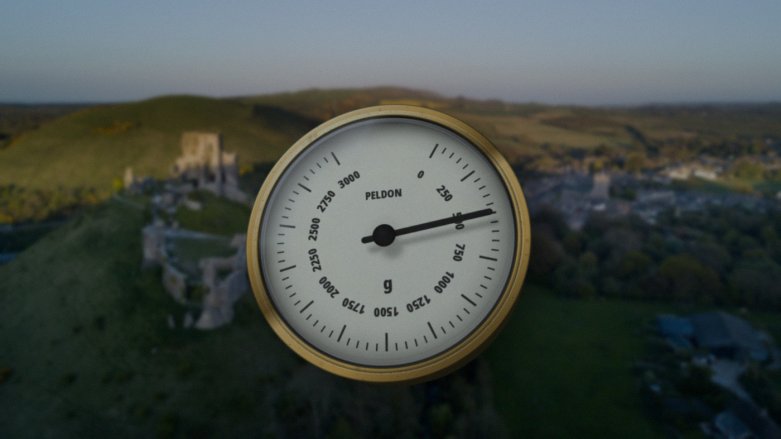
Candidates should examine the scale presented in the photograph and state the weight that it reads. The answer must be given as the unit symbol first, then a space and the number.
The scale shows g 500
